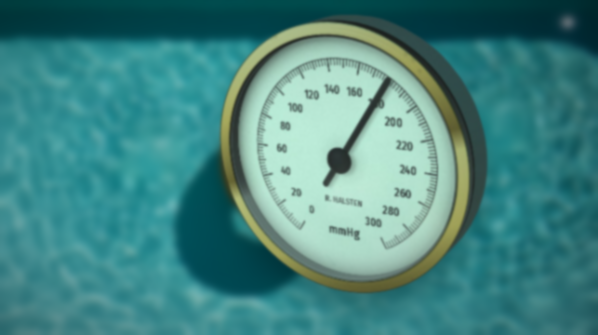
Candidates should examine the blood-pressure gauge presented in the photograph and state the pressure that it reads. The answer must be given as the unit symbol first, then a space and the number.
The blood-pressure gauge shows mmHg 180
